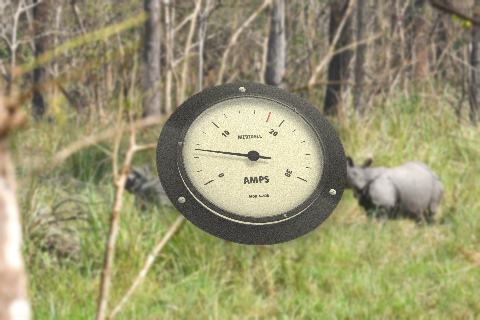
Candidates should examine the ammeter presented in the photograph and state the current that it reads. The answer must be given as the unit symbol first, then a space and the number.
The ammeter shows A 5
